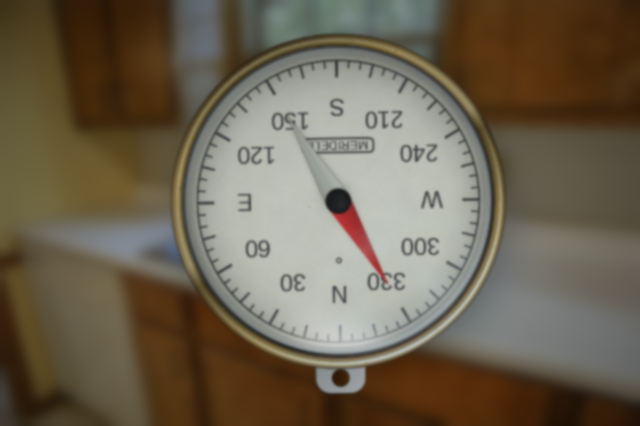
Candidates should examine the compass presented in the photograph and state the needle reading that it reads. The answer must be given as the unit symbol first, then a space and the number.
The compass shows ° 330
